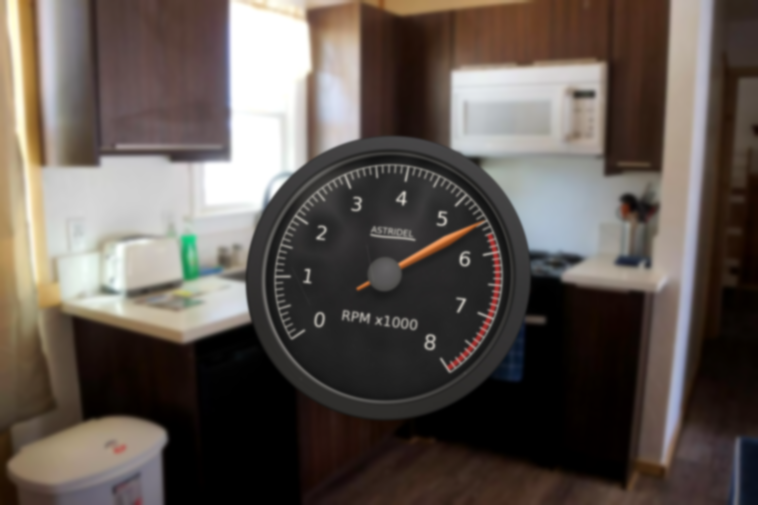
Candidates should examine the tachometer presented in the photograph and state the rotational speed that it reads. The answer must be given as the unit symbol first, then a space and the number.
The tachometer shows rpm 5500
